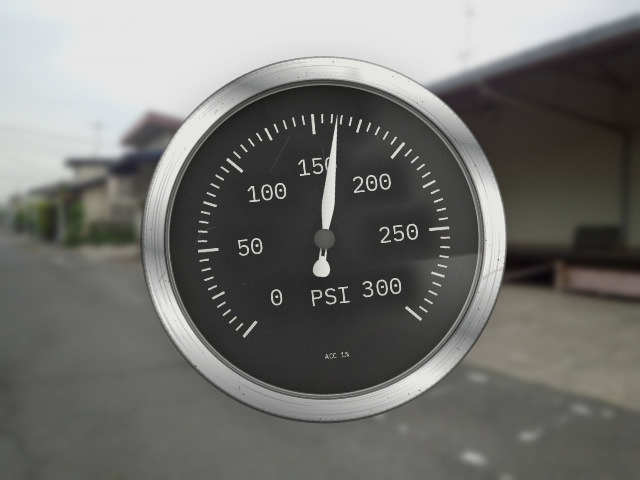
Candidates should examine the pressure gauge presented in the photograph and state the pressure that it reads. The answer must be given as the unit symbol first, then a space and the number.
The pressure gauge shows psi 162.5
